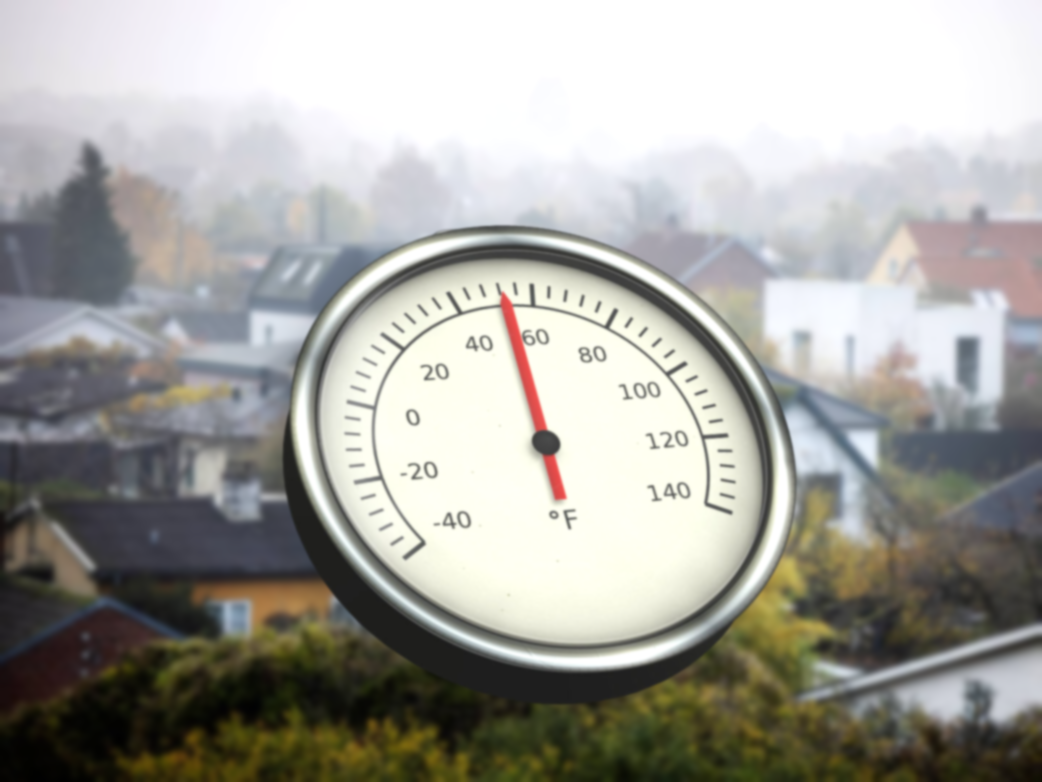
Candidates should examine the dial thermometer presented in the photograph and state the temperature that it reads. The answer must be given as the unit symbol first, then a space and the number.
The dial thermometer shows °F 52
